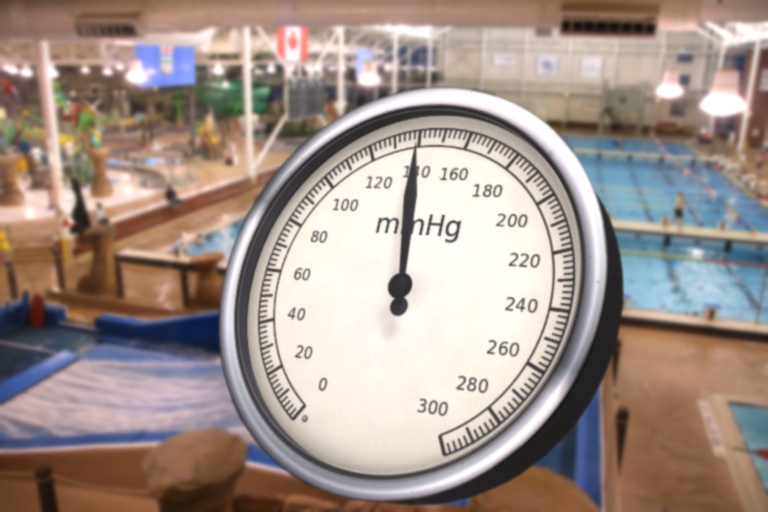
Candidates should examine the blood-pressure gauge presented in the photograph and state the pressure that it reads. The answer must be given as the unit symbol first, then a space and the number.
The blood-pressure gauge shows mmHg 140
